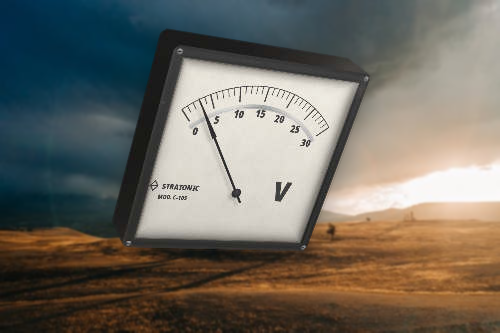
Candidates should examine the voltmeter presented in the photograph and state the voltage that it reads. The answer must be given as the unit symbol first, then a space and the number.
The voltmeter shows V 3
